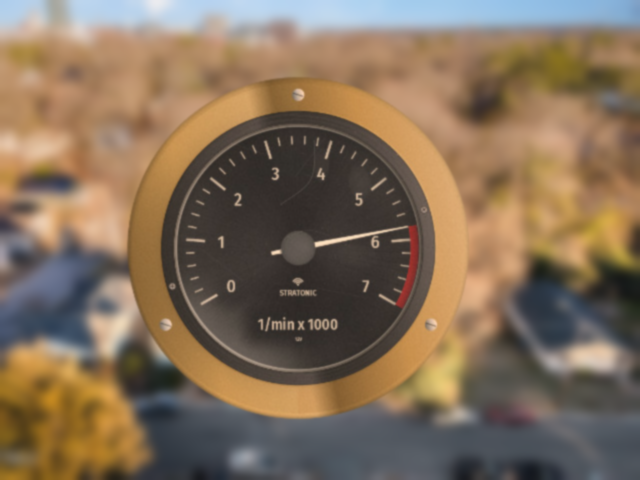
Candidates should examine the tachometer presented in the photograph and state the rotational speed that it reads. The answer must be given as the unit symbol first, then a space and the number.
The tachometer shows rpm 5800
